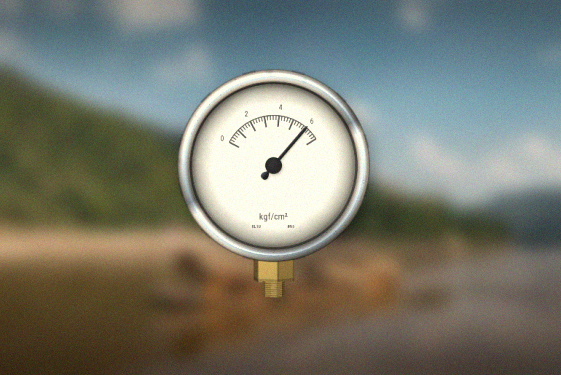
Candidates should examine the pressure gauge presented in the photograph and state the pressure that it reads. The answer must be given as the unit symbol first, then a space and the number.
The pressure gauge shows kg/cm² 6
